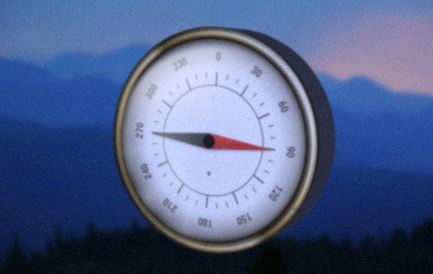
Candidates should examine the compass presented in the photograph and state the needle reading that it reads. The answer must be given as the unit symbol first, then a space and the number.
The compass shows ° 90
